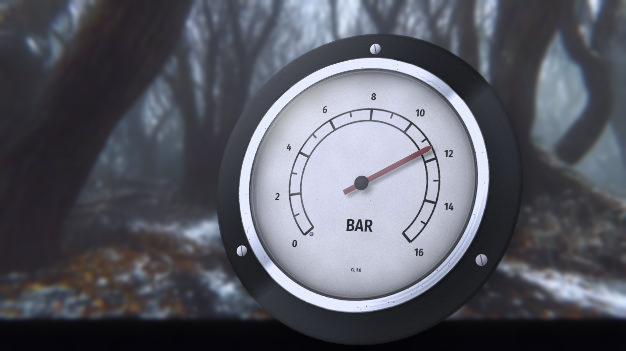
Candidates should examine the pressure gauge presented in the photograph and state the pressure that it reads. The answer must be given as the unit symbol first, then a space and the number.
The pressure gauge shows bar 11.5
